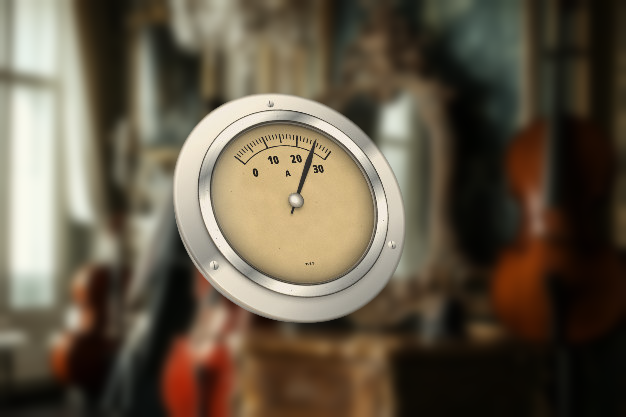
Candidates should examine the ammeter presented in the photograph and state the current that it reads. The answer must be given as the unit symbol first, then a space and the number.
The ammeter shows A 25
